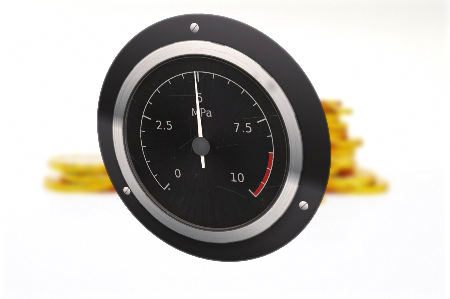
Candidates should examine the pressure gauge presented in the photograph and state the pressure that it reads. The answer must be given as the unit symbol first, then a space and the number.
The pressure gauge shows MPa 5
